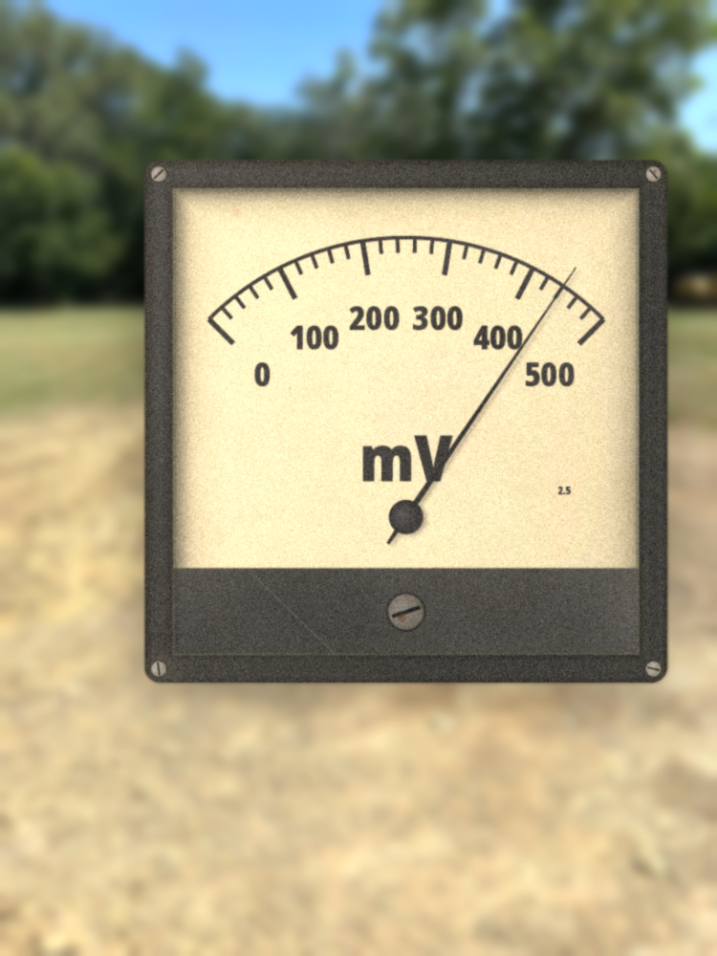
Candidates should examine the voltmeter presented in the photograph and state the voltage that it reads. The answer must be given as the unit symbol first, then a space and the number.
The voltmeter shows mV 440
